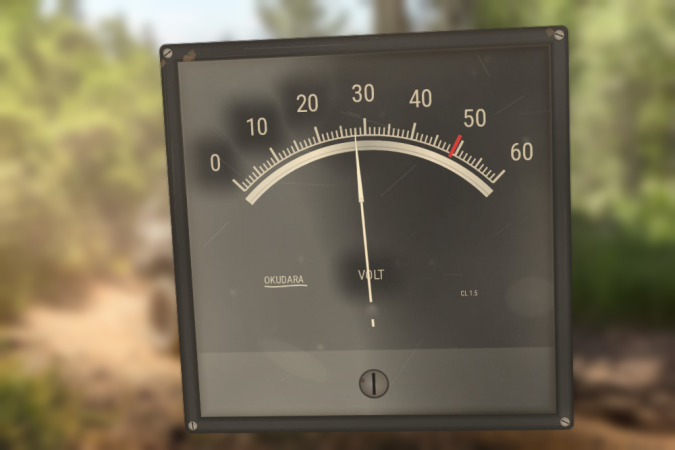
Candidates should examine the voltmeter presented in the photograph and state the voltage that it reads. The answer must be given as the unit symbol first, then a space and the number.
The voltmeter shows V 28
